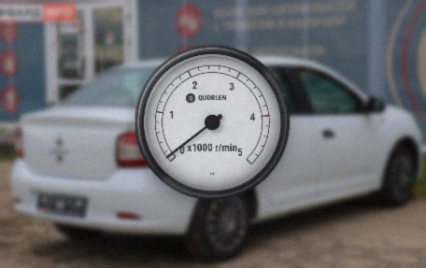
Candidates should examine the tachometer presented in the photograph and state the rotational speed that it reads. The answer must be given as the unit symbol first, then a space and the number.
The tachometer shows rpm 100
